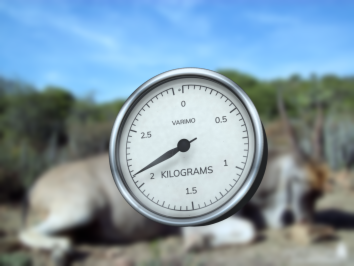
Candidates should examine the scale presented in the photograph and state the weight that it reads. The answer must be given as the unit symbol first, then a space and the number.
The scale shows kg 2.1
